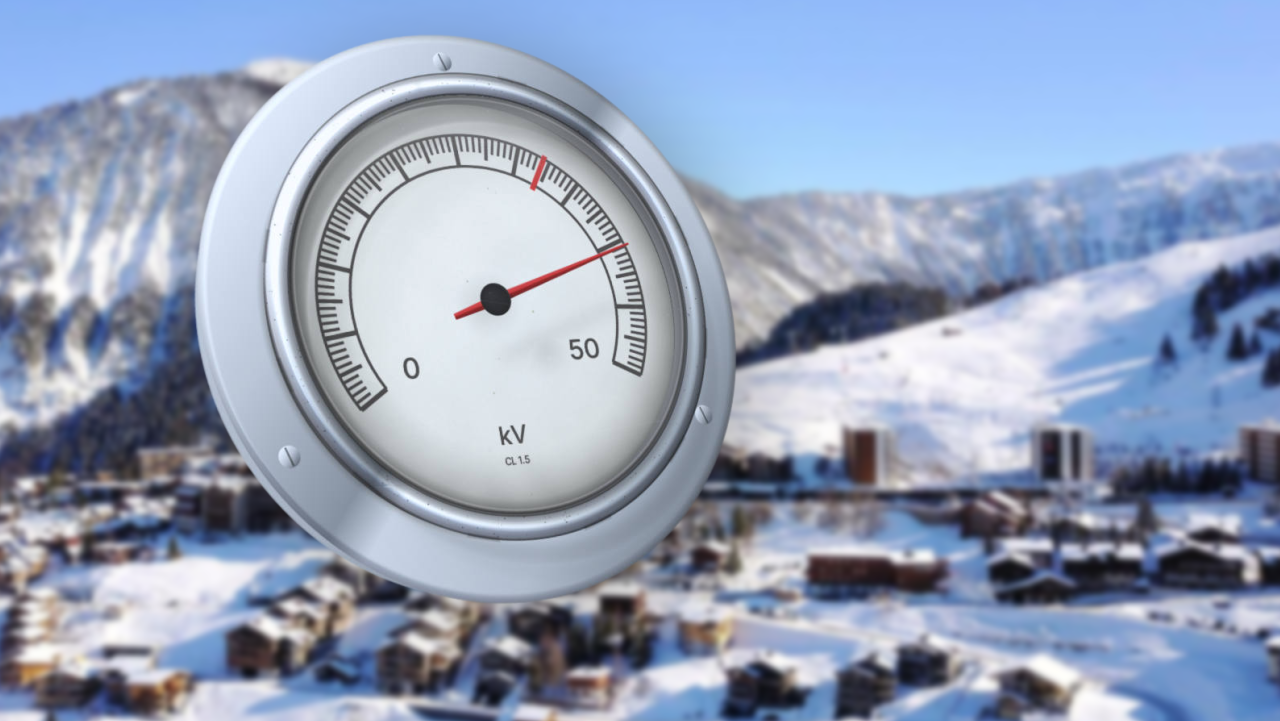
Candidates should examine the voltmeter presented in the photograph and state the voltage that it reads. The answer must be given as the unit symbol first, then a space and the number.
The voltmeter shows kV 40.5
